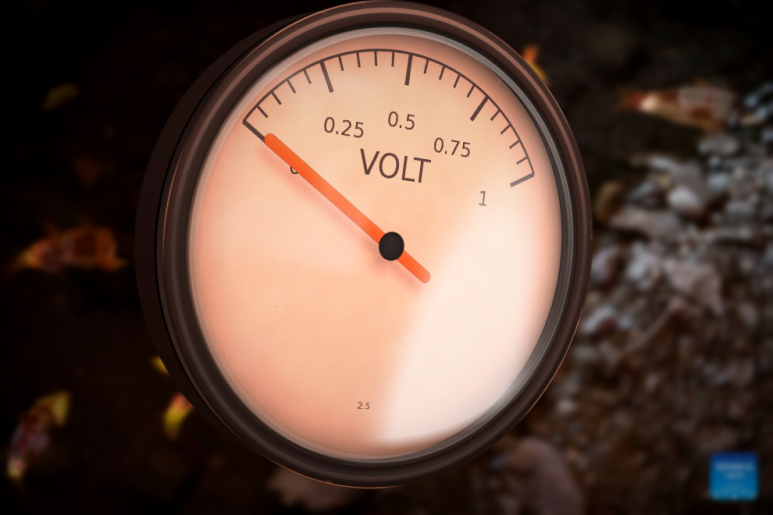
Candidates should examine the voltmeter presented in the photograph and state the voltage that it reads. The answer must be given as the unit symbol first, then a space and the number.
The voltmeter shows V 0
